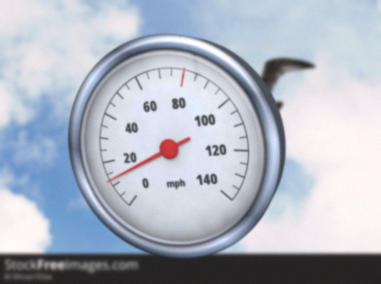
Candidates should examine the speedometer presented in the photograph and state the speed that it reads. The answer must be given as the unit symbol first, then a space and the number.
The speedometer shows mph 12.5
